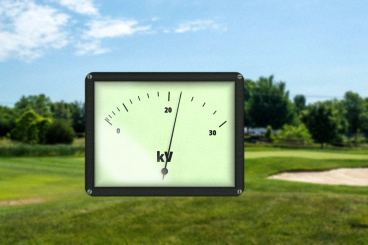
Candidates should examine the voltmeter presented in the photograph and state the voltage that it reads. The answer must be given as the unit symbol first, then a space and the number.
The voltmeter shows kV 22
